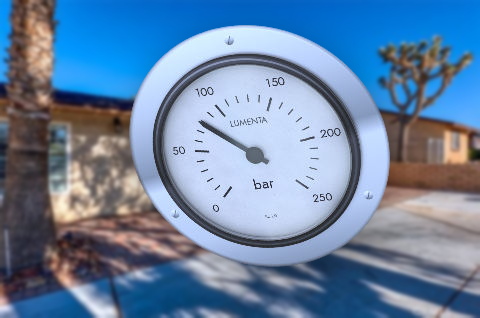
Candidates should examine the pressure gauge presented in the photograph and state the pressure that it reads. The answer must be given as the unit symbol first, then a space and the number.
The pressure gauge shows bar 80
